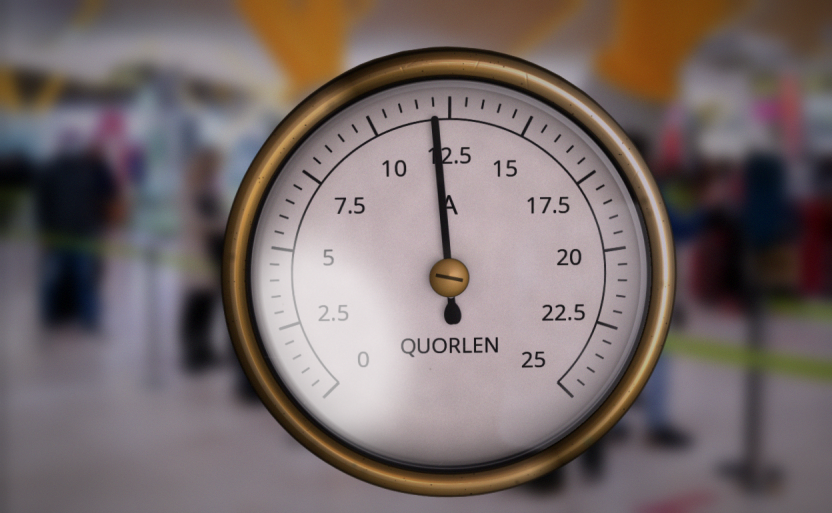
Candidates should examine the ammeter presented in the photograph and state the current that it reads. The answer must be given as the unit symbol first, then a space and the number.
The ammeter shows A 12
